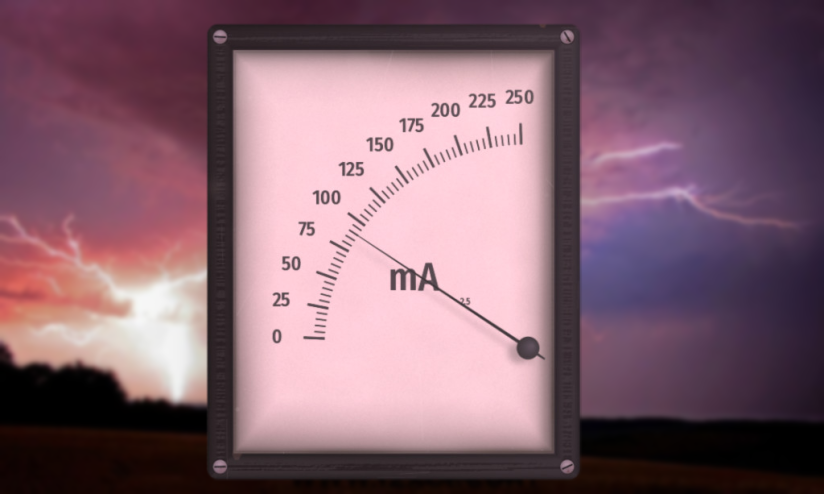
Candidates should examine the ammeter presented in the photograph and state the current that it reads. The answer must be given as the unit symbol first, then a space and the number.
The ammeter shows mA 90
